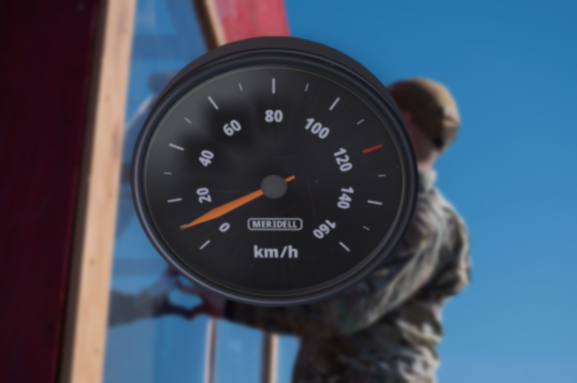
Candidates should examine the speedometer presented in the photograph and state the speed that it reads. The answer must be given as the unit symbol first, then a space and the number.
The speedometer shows km/h 10
